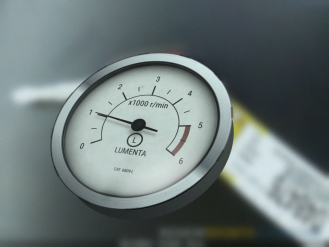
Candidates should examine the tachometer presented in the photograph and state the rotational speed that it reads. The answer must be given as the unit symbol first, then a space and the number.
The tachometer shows rpm 1000
